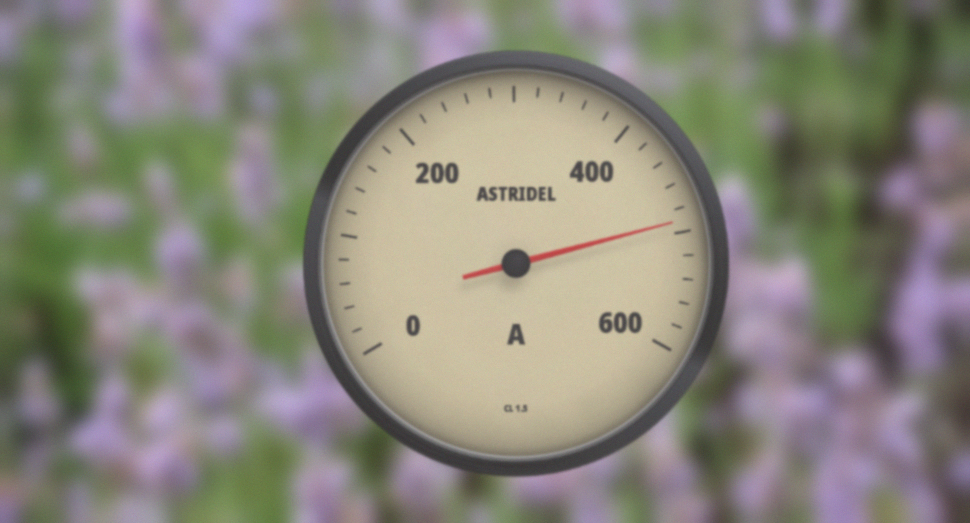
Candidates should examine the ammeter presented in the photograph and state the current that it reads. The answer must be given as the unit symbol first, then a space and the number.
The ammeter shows A 490
